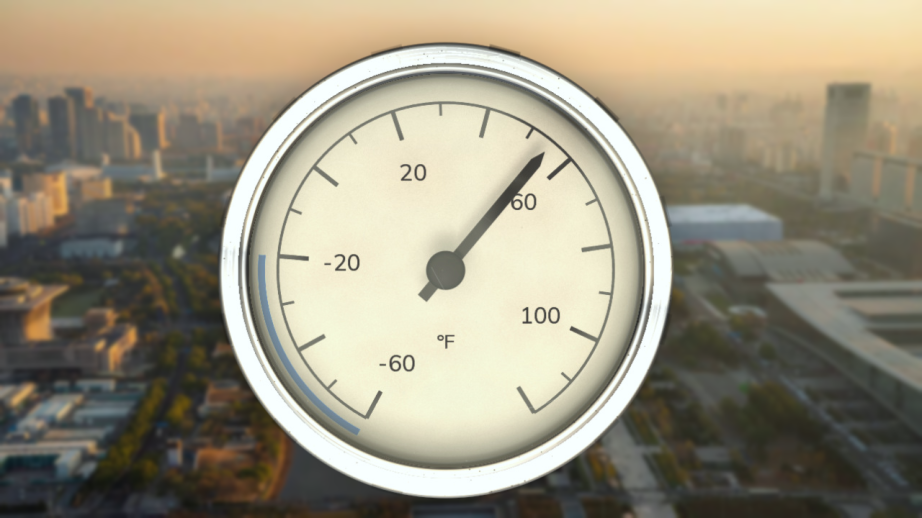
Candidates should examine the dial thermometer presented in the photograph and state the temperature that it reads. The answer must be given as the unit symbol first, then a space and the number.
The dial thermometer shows °F 55
